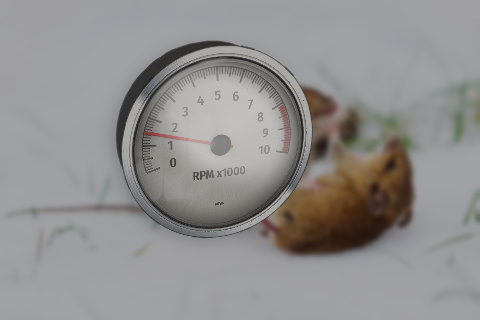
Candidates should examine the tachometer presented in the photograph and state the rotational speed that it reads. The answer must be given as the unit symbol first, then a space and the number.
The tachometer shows rpm 1500
